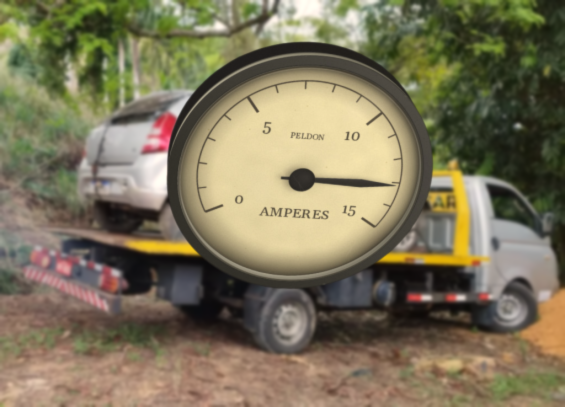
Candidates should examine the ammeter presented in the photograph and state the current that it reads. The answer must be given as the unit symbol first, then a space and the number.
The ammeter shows A 13
